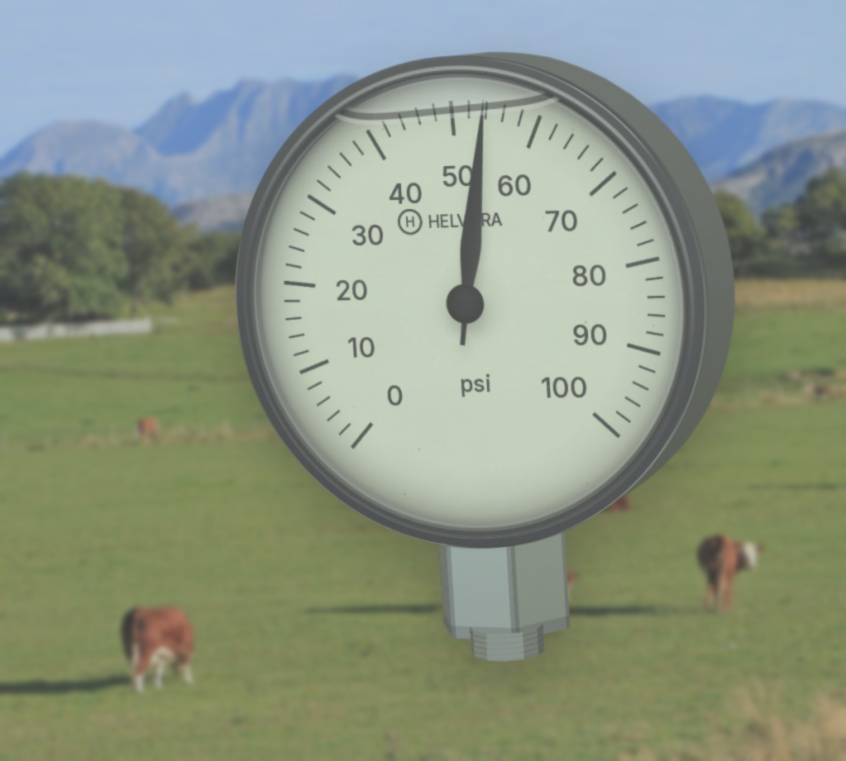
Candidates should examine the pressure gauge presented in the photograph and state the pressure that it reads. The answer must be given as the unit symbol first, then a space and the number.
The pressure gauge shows psi 54
